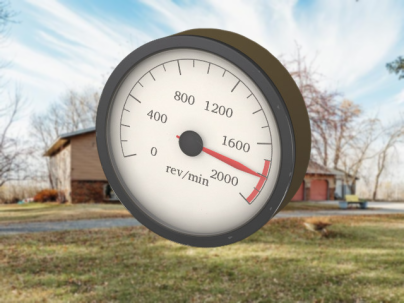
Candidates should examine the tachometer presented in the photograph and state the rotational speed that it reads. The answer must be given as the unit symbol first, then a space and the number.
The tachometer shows rpm 1800
